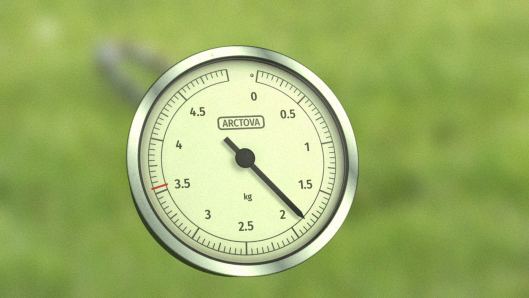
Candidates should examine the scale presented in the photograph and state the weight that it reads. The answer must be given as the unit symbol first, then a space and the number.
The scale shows kg 1.85
